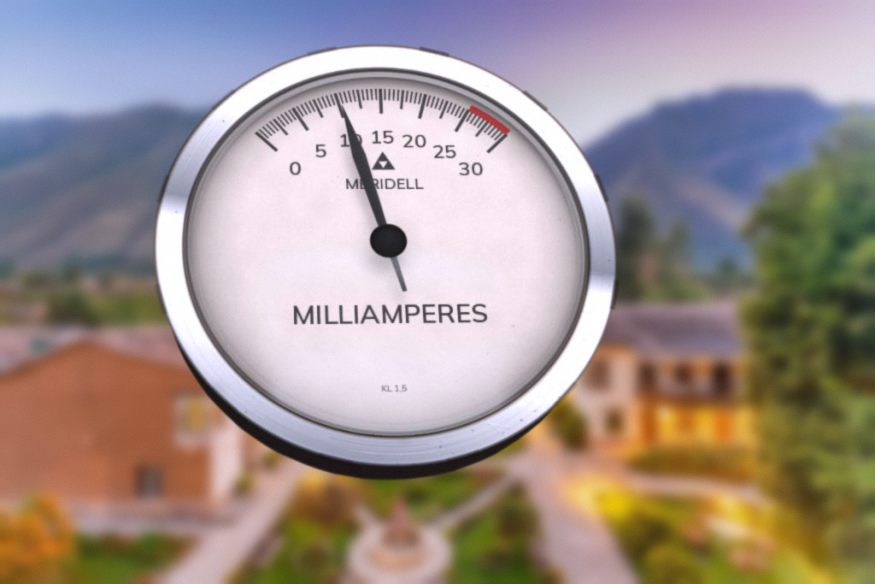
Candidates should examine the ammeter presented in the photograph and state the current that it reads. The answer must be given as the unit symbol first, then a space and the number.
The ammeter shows mA 10
